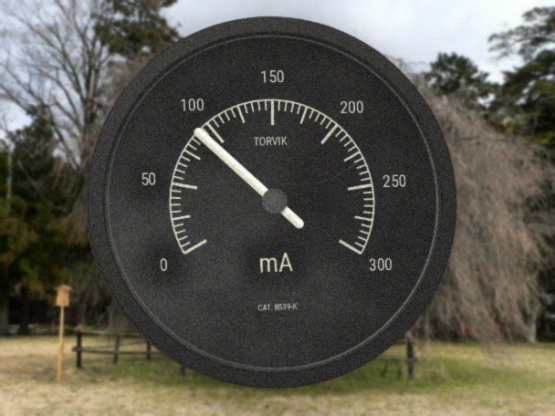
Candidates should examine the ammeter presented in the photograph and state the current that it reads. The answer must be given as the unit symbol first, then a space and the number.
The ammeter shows mA 90
